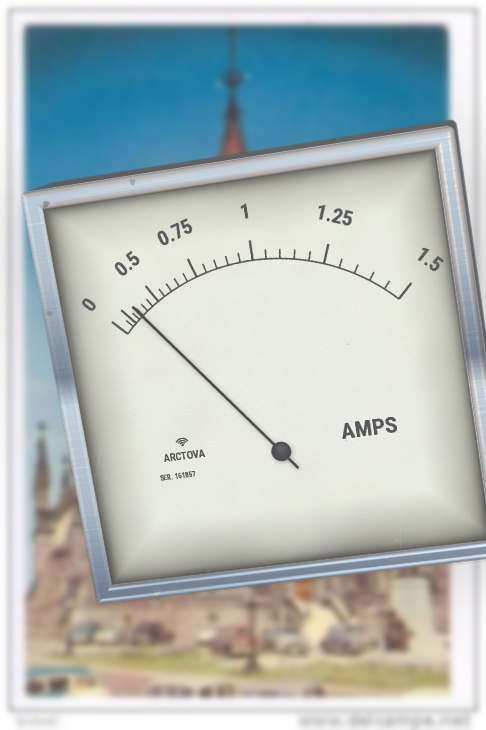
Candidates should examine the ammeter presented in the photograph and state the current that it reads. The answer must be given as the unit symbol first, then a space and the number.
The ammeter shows A 0.35
